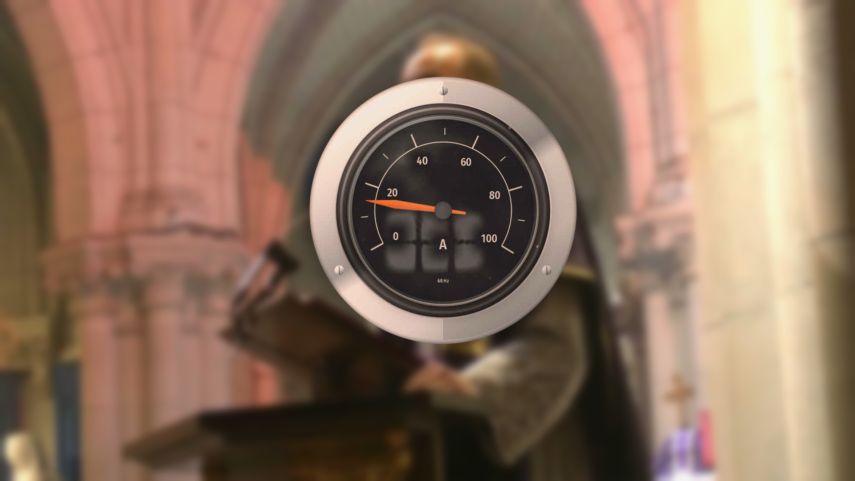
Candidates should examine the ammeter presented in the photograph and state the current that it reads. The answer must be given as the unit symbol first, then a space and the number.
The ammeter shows A 15
